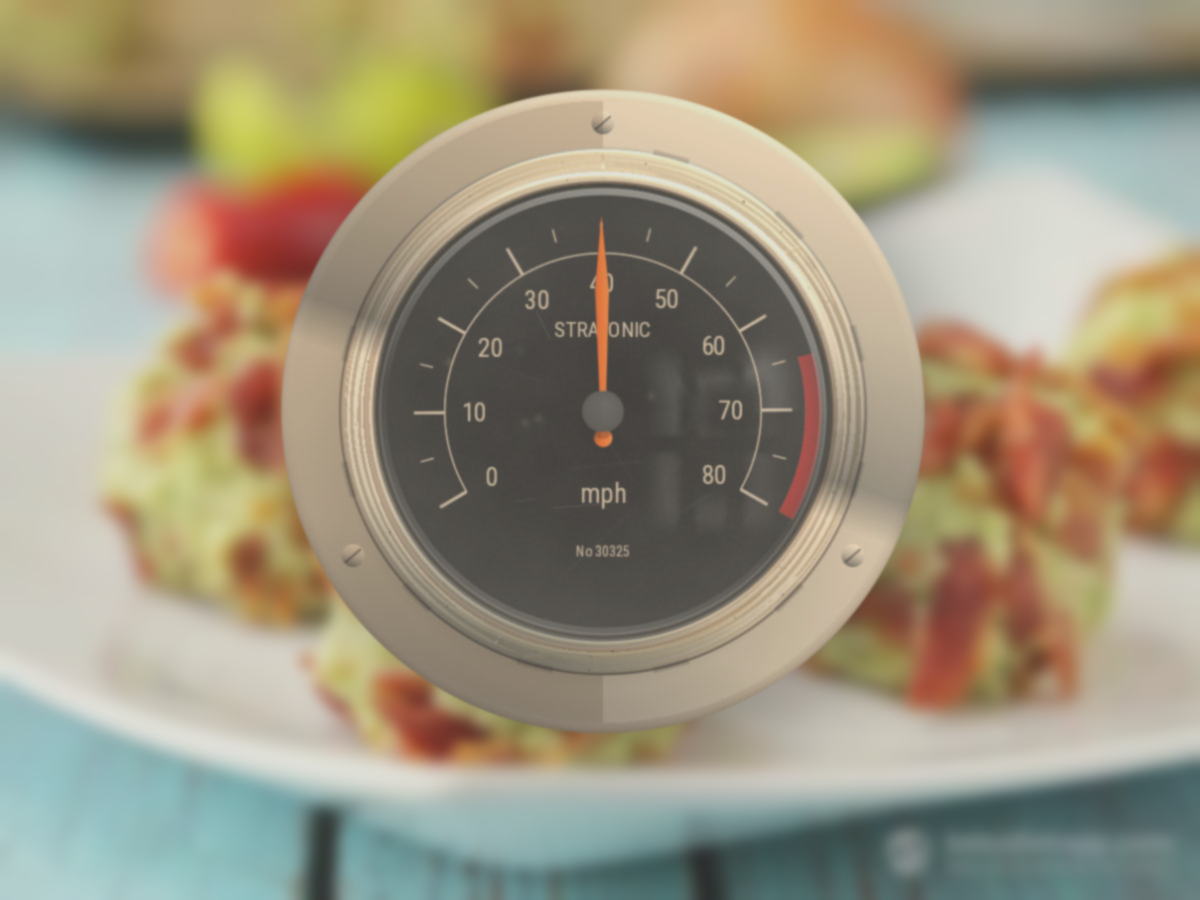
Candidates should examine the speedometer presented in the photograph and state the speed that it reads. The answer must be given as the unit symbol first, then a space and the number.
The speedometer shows mph 40
